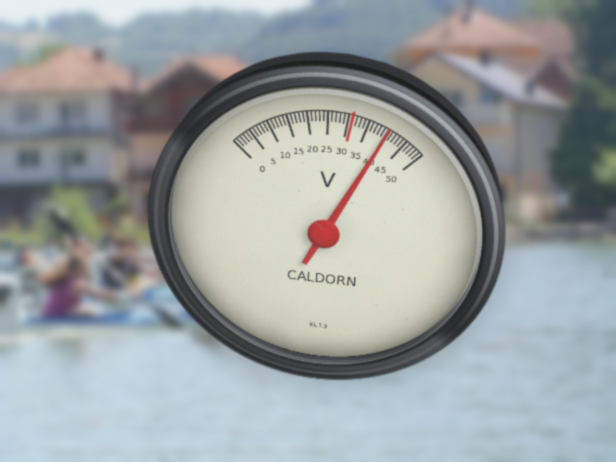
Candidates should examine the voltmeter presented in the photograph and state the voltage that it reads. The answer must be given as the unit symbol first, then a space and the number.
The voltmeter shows V 40
